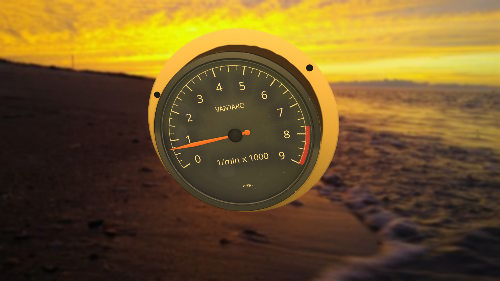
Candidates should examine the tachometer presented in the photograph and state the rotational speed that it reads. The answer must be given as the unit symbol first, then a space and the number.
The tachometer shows rpm 750
